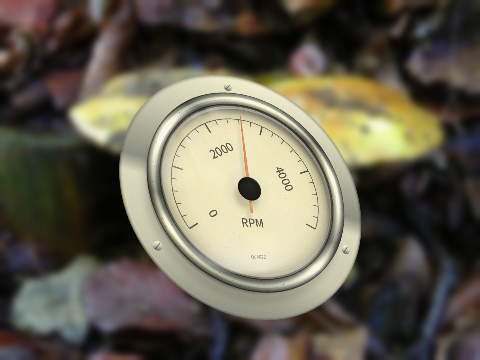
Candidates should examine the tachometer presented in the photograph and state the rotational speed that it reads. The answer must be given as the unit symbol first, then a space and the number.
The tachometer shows rpm 2600
